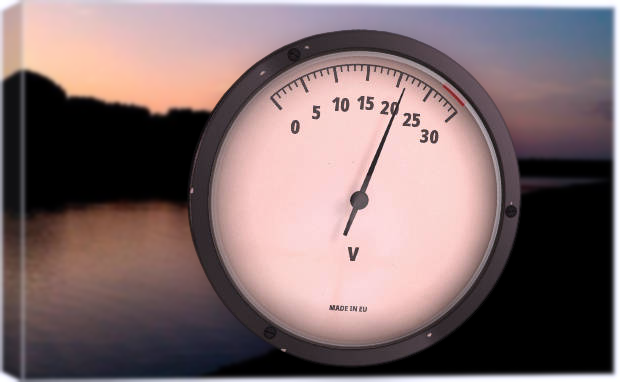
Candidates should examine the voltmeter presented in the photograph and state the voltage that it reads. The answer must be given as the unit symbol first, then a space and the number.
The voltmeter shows V 21
